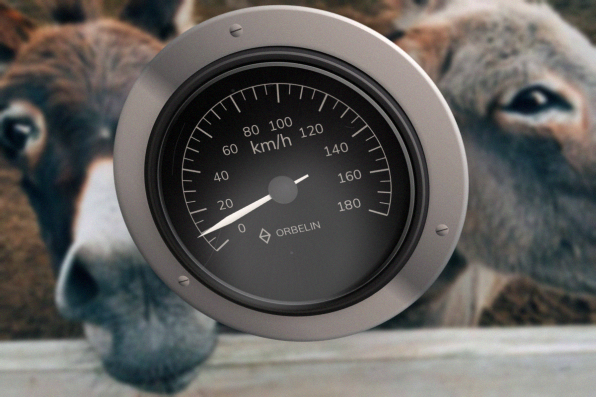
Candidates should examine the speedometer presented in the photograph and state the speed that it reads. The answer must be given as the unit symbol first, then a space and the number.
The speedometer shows km/h 10
